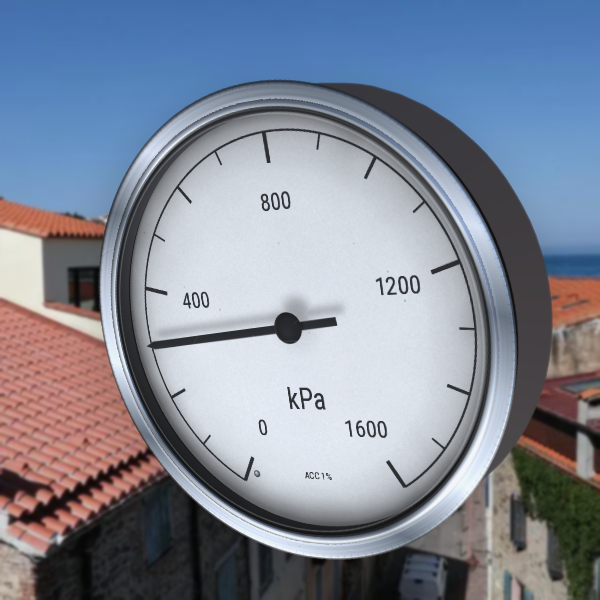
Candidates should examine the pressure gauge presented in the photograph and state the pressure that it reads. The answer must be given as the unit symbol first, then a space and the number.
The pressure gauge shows kPa 300
